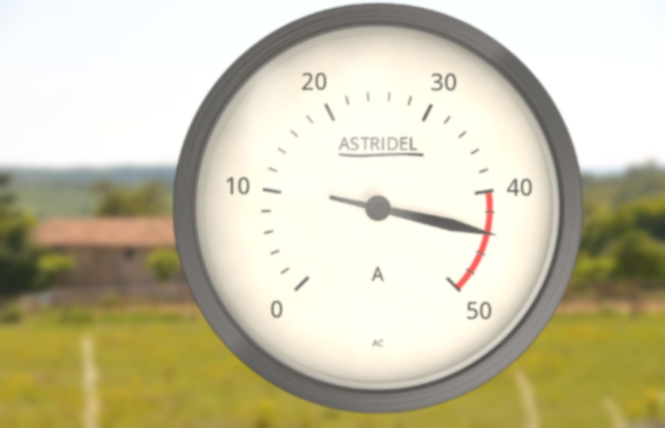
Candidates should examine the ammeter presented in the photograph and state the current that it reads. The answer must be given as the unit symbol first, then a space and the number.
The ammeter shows A 44
